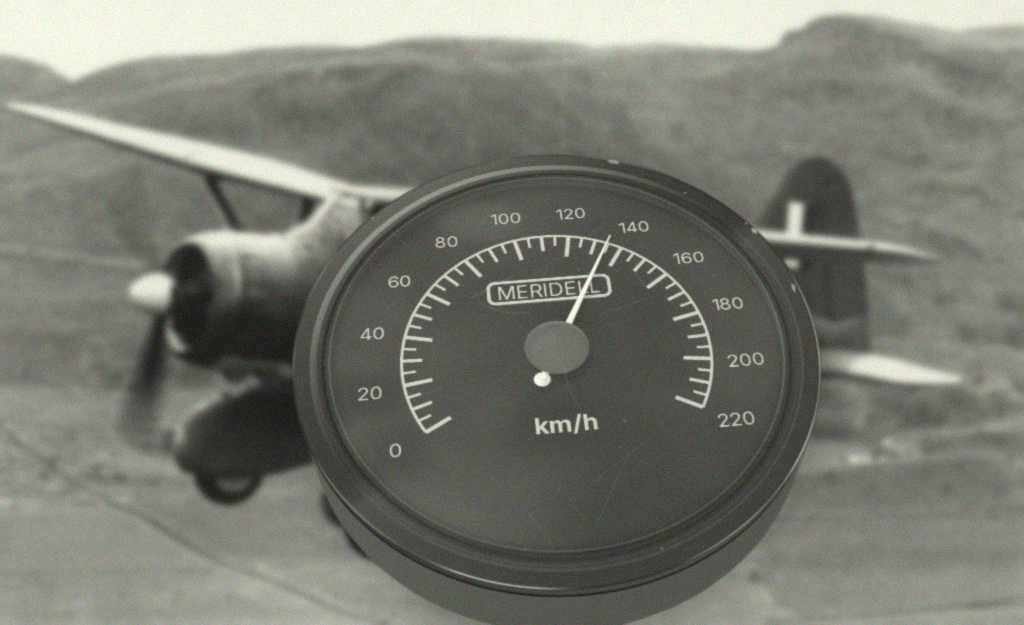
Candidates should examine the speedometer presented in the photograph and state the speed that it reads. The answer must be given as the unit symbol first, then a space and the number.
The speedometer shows km/h 135
